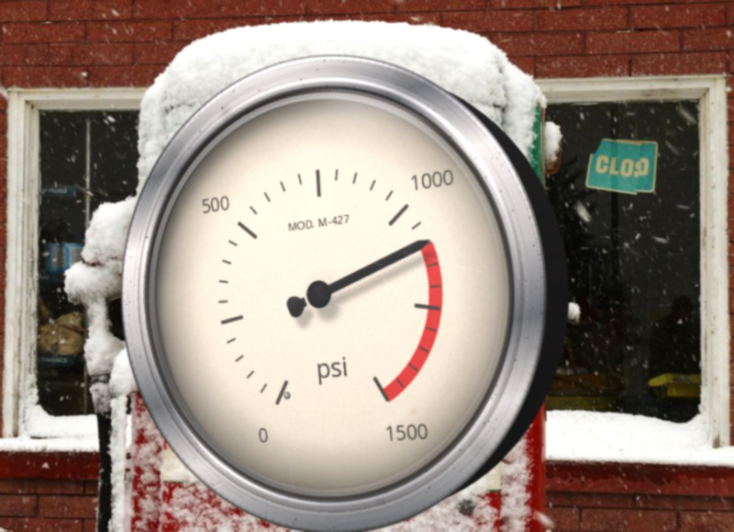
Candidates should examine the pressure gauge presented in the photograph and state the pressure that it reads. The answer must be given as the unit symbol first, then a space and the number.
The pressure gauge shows psi 1100
